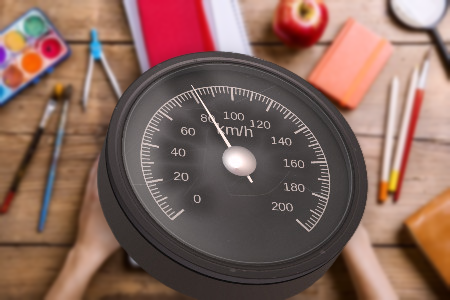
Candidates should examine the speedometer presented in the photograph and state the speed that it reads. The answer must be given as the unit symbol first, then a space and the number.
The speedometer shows km/h 80
